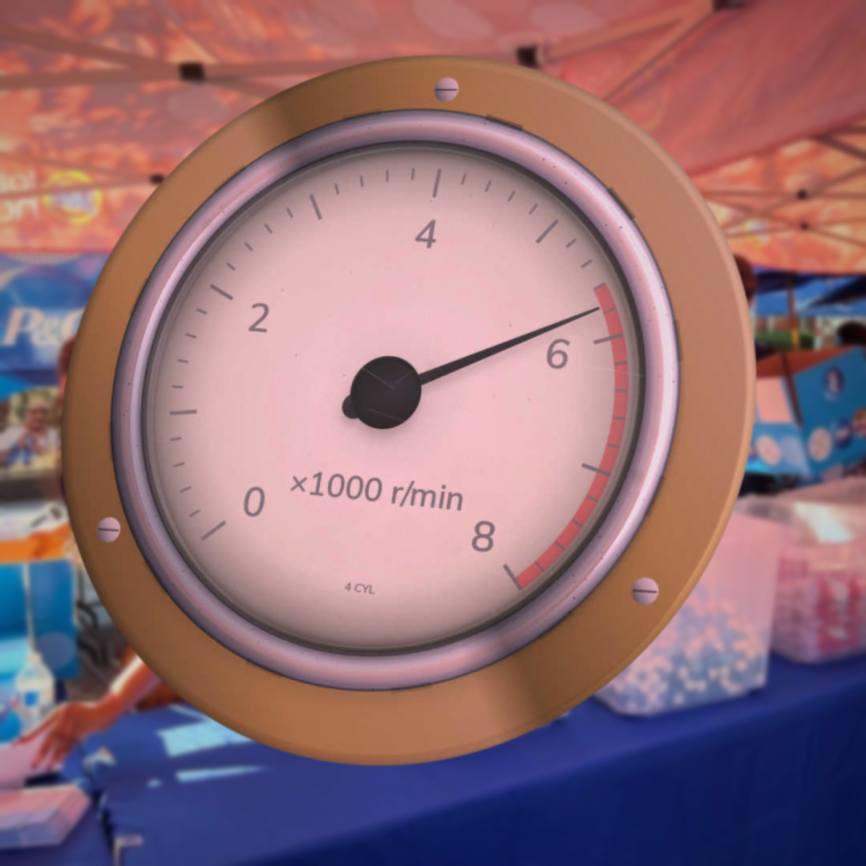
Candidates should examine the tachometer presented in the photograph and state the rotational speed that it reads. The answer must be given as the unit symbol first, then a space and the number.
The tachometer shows rpm 5800
